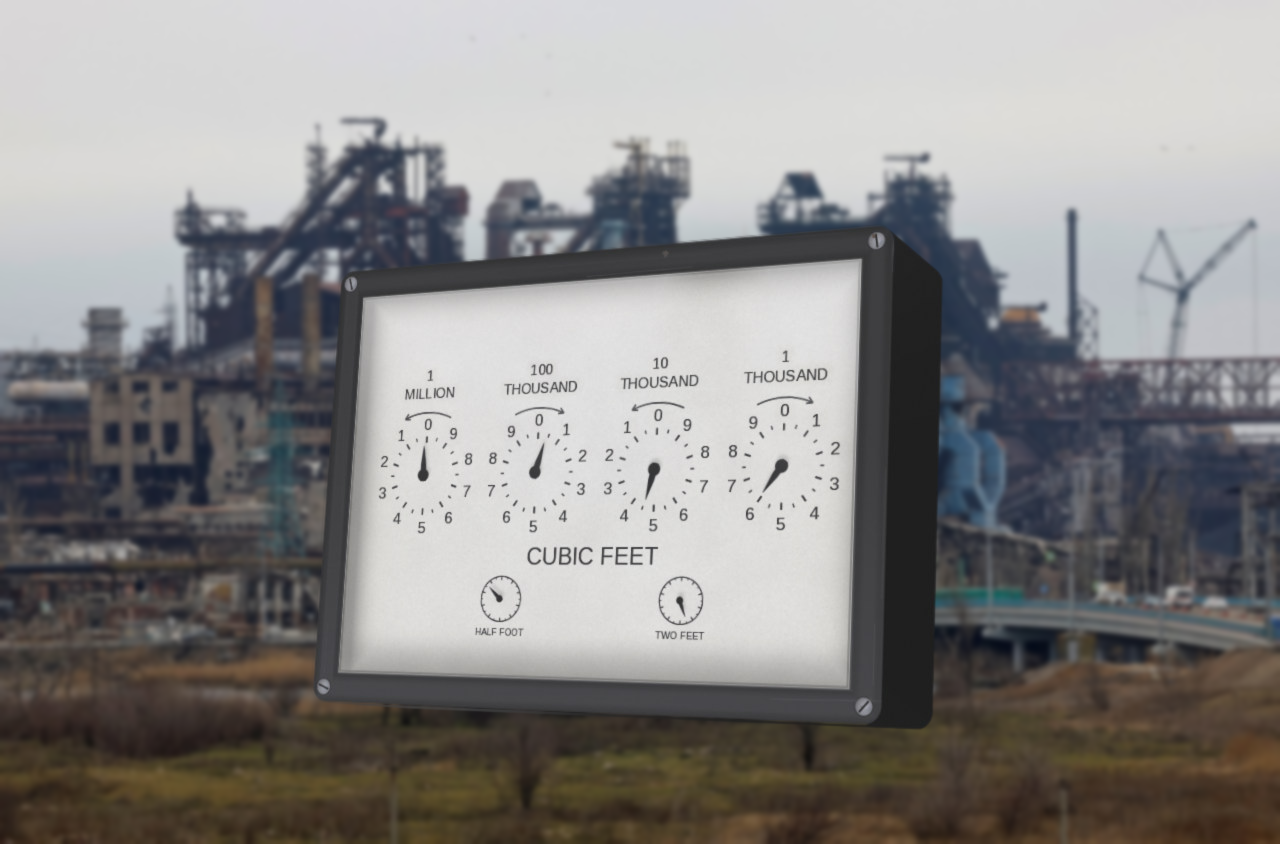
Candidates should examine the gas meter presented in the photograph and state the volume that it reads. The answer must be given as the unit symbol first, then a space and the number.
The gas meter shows ft³ 4600
